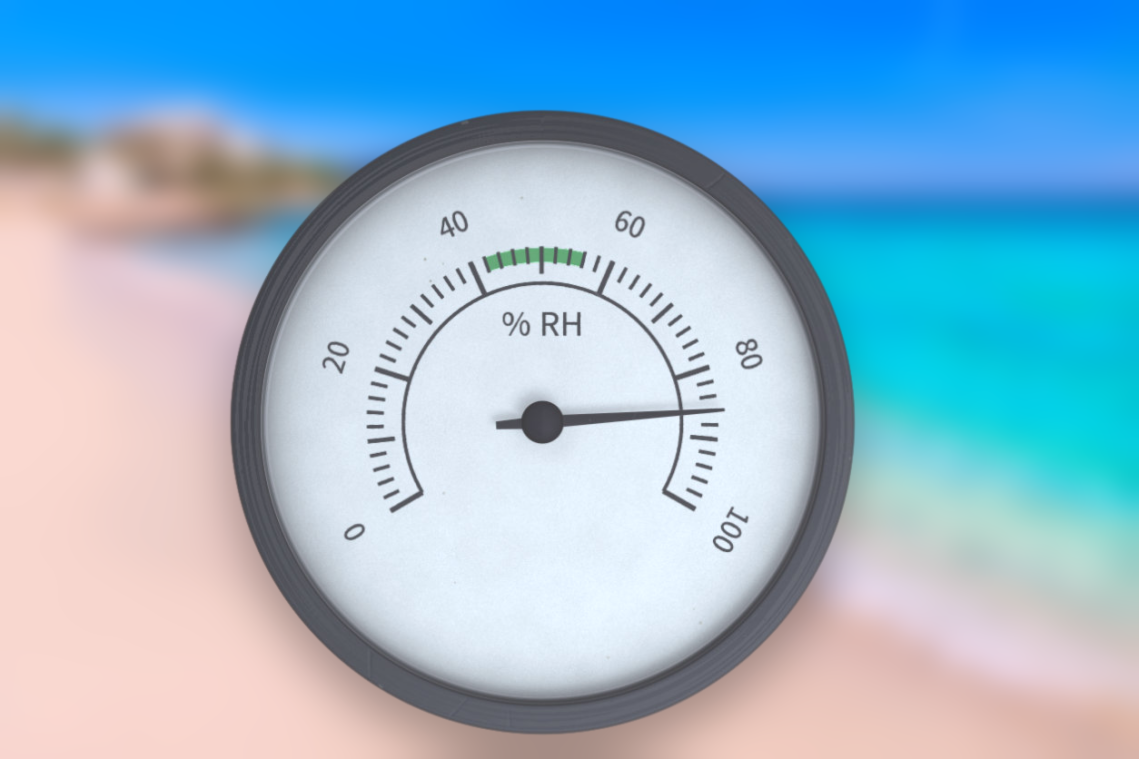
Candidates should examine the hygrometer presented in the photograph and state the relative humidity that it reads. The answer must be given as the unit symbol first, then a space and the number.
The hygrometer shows % 86
